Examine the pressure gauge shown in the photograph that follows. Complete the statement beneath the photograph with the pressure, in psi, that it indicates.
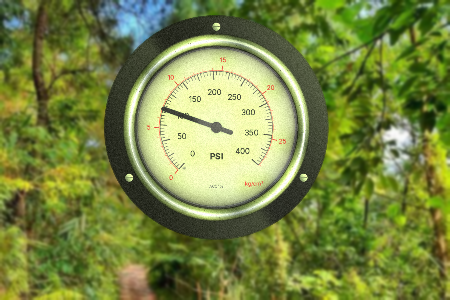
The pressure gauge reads 100 psi
